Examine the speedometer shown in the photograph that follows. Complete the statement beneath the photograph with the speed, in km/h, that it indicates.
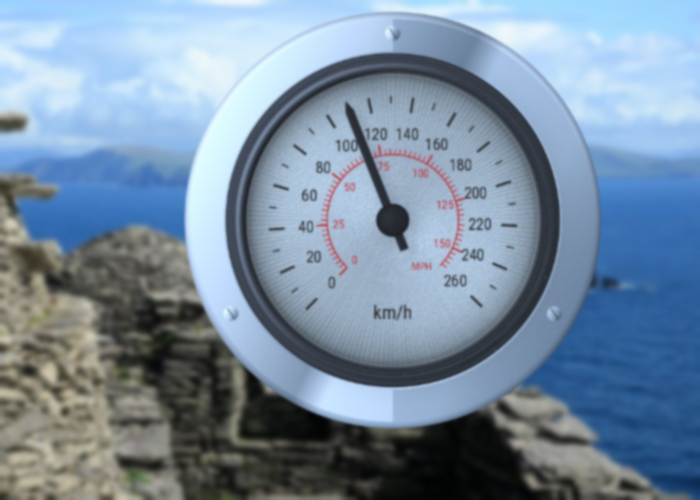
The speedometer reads 110 km/h
